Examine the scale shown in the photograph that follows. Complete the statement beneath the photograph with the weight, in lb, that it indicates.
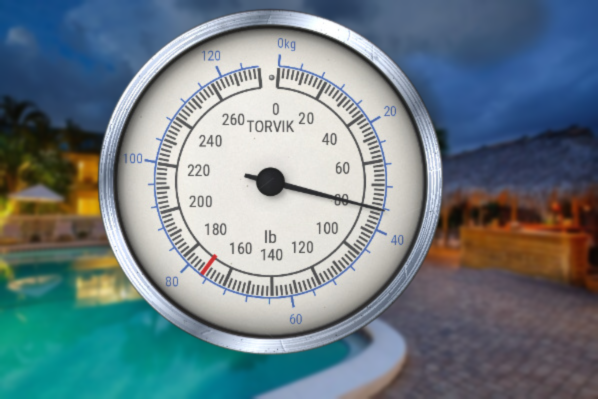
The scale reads 80 lb
